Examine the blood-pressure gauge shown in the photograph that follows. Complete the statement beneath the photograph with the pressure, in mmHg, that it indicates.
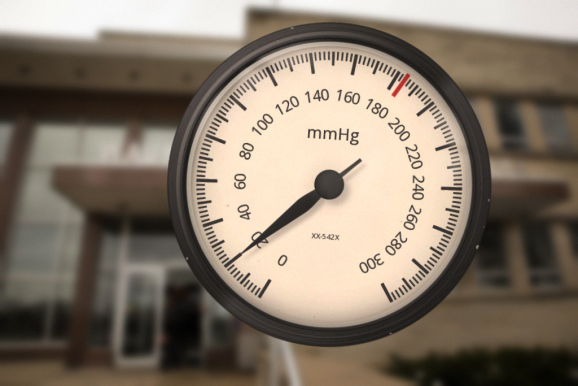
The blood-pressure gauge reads 20 mmHg
